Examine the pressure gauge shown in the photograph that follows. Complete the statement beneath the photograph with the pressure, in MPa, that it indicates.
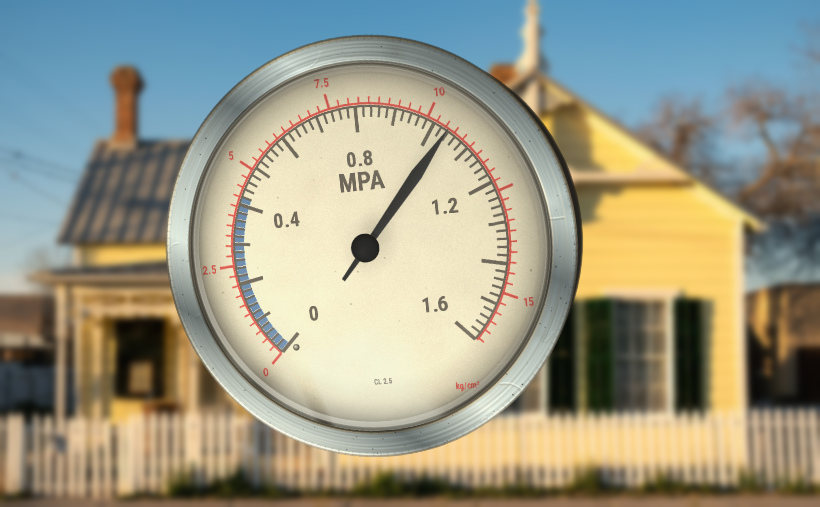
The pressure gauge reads 1.04 MPa
